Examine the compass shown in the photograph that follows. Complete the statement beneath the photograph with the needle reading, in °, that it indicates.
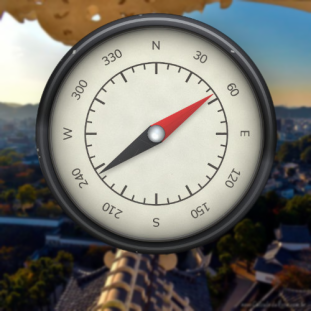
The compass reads 55 °
